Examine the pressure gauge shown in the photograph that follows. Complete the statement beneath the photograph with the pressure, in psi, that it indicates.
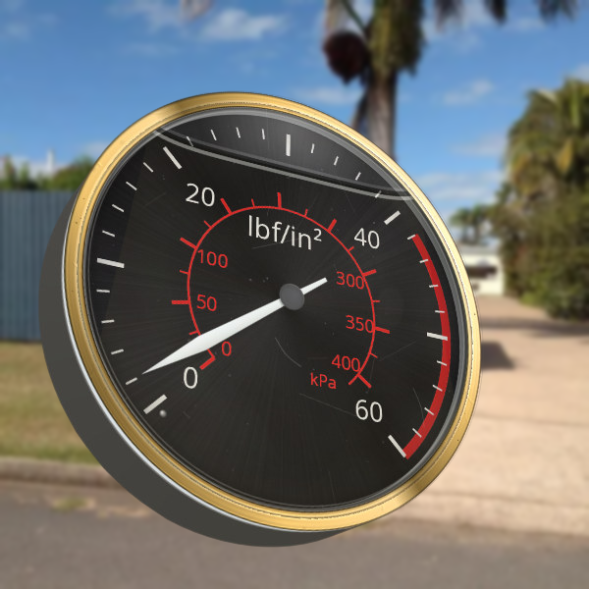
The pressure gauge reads 2 psi
